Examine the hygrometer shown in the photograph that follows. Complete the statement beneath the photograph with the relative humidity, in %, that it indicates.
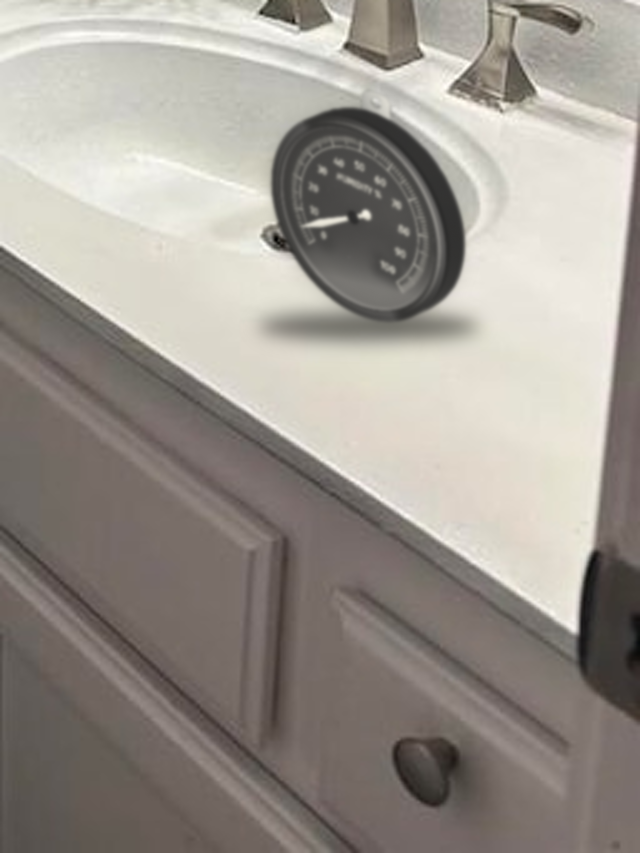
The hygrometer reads 5 %
